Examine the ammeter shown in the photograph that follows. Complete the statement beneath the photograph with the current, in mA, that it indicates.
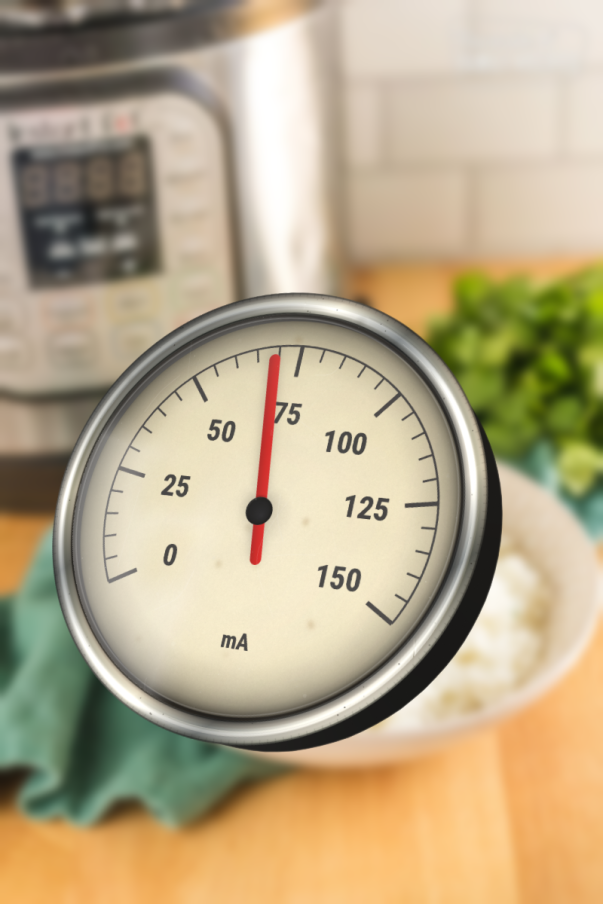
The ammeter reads 70 mA
